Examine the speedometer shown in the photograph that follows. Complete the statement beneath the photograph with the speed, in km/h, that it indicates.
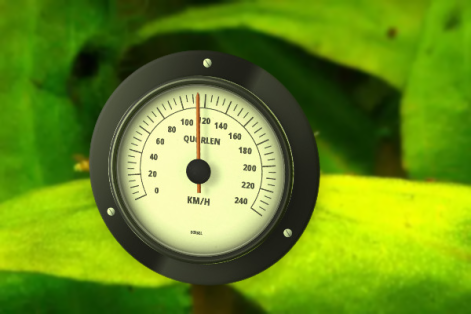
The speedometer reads 115 km/h
